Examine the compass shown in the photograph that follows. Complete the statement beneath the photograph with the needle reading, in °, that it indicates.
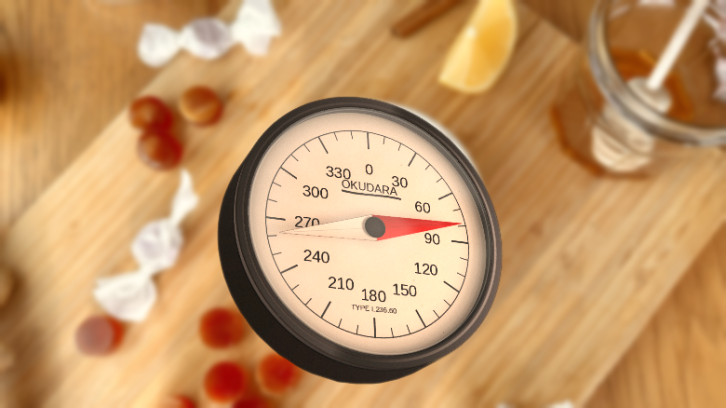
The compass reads 80 °
